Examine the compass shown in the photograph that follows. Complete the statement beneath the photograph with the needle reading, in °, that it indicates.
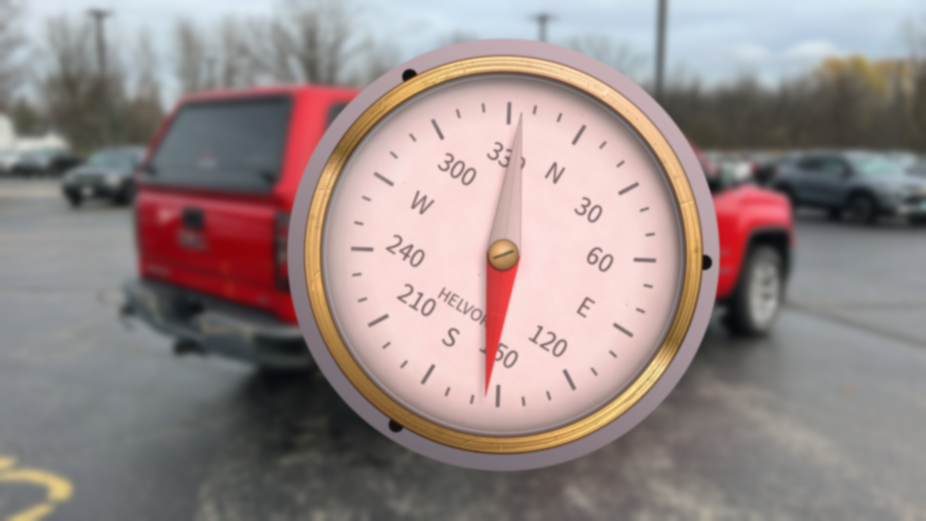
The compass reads 155 °
